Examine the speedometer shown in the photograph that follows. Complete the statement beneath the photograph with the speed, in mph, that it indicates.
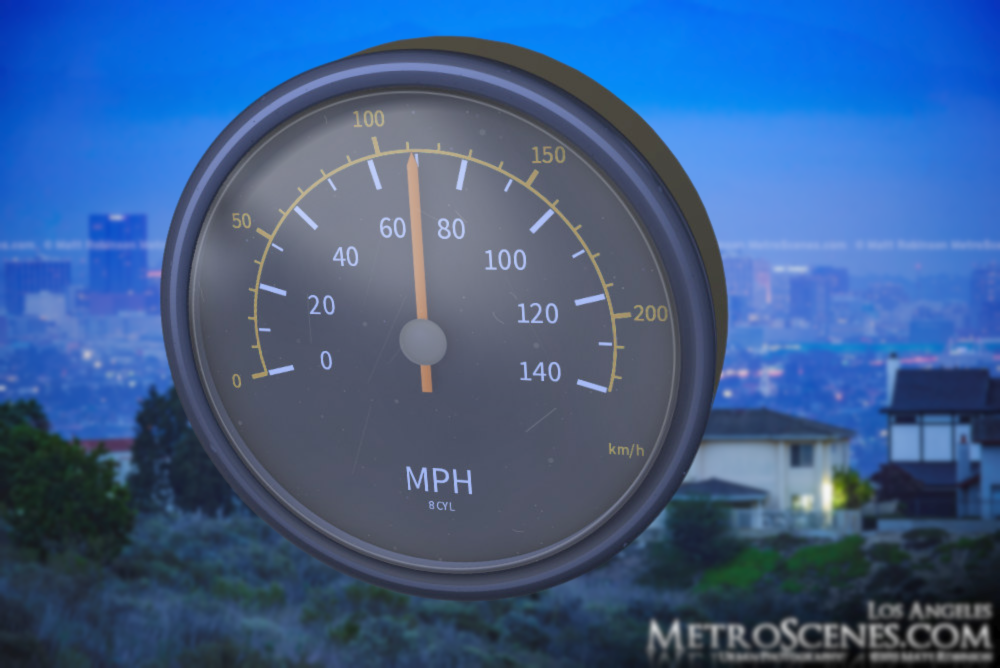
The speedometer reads 70 mph
